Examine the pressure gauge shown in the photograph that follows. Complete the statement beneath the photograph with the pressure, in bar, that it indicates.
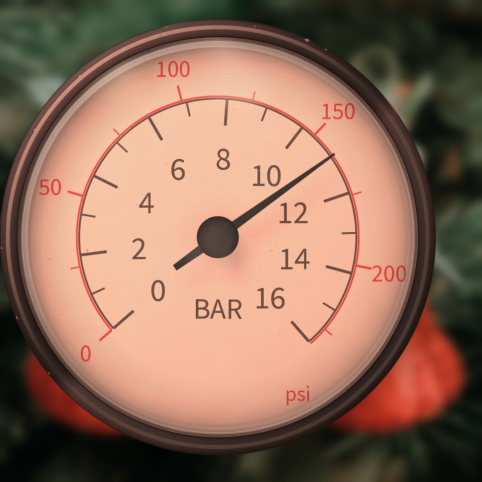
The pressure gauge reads 11 bar
